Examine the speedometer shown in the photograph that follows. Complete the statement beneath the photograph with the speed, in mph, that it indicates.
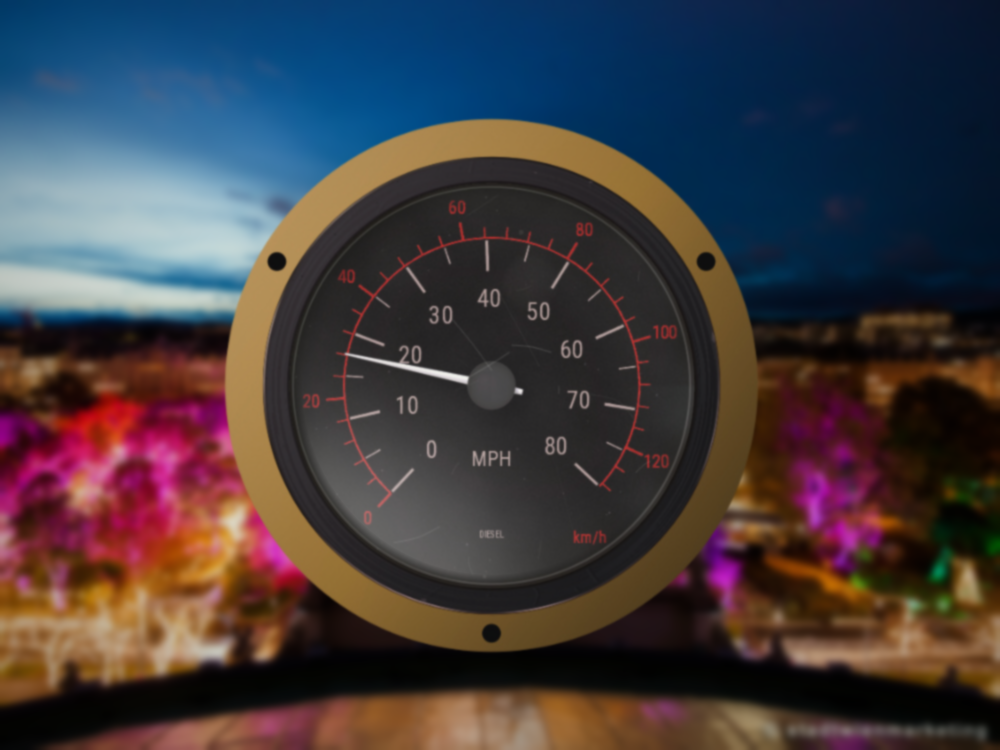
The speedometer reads 17.5 mph
